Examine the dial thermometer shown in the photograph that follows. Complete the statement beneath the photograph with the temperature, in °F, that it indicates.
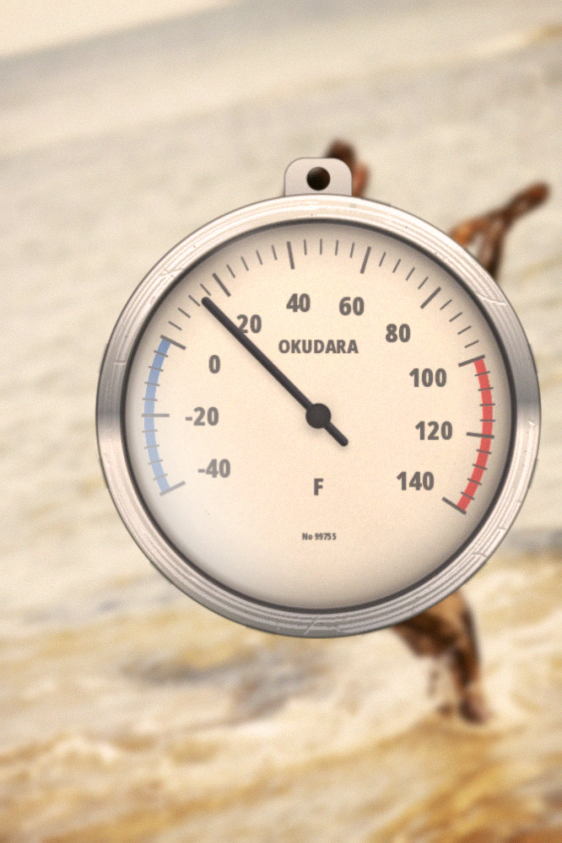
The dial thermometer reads 14 °F
